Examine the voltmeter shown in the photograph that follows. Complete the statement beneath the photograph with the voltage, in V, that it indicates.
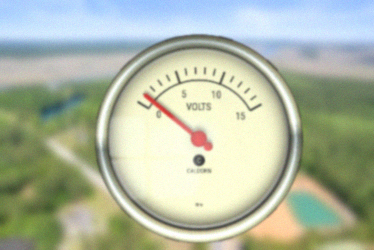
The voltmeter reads 1 V
